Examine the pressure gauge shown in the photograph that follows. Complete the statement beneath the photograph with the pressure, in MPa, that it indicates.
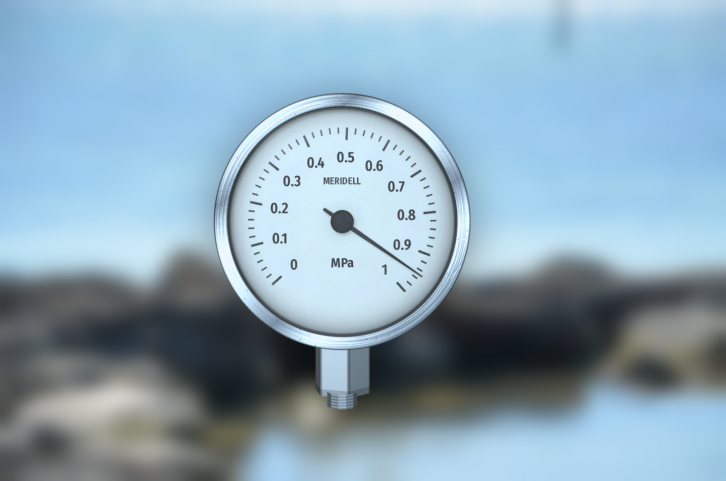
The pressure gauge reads 0.95 MPa
